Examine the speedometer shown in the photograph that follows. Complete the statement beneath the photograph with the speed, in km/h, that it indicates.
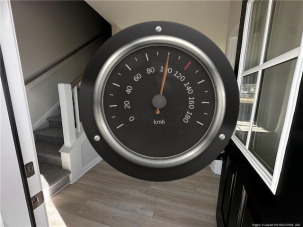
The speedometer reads 100 km/h
